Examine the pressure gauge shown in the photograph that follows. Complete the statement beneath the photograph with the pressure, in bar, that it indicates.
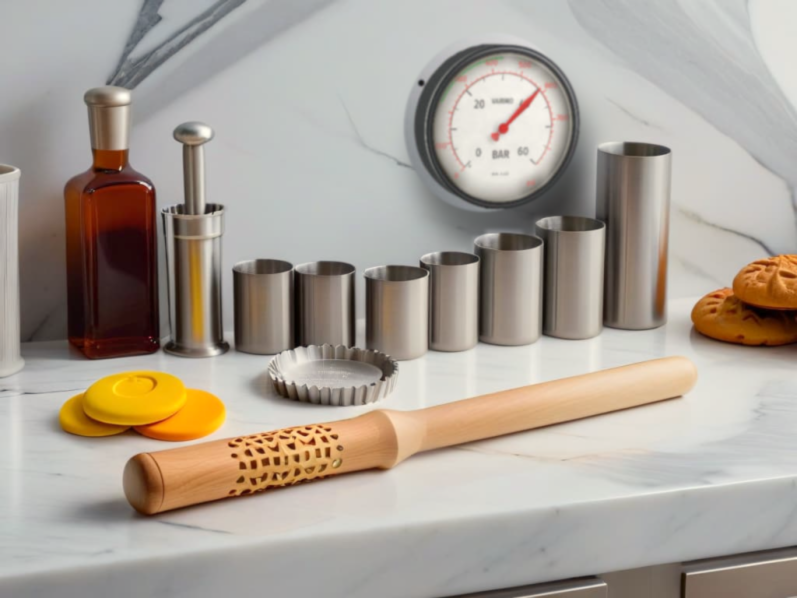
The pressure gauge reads 40 bar
